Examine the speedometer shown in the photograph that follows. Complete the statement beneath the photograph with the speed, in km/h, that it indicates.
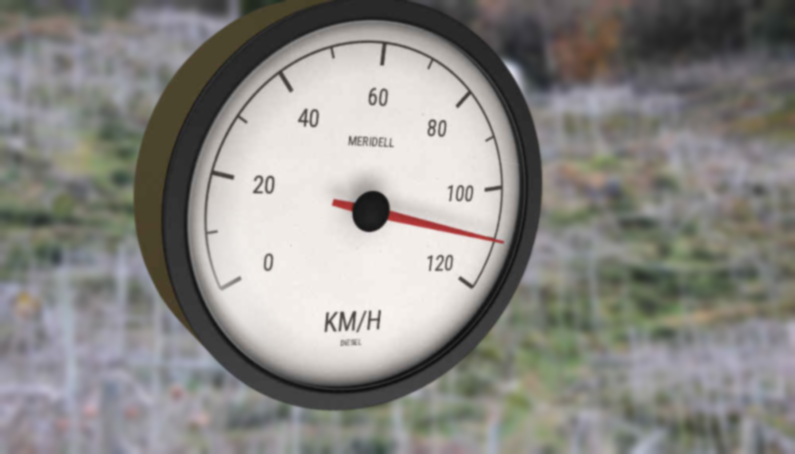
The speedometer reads 110 km/h
